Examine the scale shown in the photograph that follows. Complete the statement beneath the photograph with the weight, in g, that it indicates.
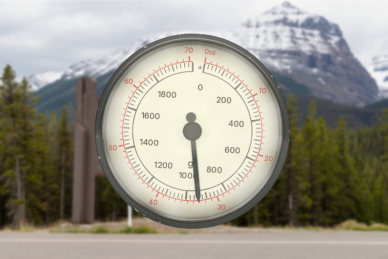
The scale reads 940 g
